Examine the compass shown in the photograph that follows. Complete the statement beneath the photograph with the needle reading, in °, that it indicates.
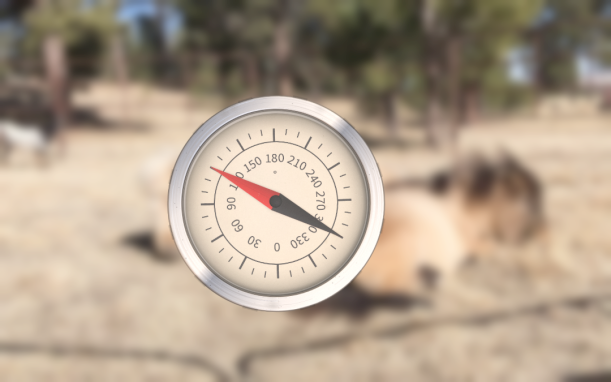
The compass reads 120 °
